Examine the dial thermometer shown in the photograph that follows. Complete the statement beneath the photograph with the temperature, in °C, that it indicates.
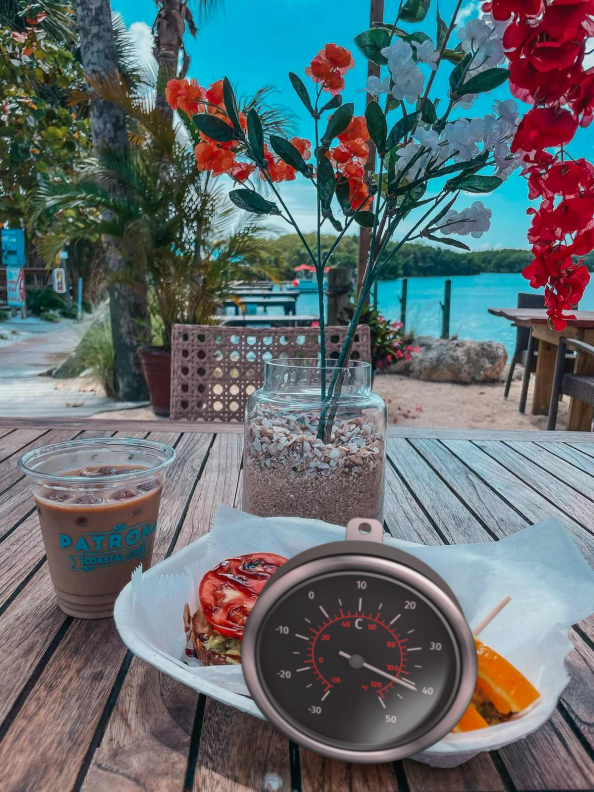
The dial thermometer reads 40 °C
